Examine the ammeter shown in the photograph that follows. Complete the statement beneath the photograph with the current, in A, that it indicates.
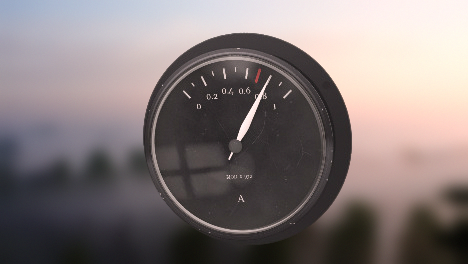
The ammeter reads 0.8 A
